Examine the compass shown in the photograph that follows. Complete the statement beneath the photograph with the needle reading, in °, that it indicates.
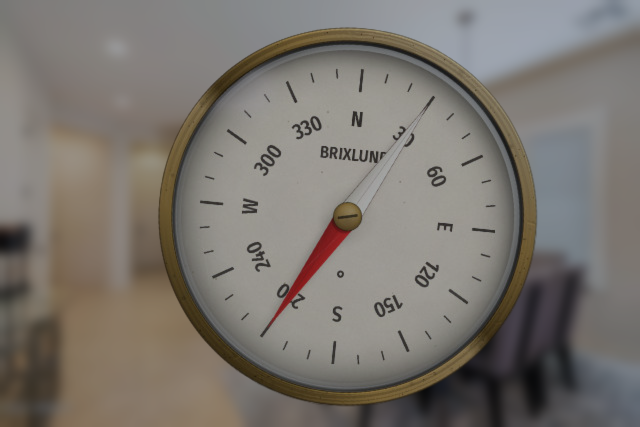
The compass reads 210 °
